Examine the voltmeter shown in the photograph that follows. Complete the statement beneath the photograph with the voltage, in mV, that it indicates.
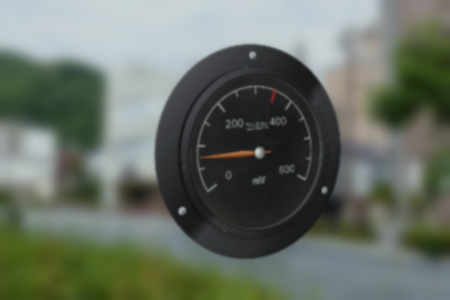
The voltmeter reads 75 mV
